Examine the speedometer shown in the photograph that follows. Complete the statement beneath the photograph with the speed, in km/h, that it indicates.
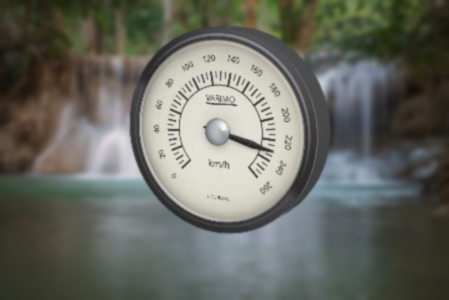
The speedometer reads 230 km/h
